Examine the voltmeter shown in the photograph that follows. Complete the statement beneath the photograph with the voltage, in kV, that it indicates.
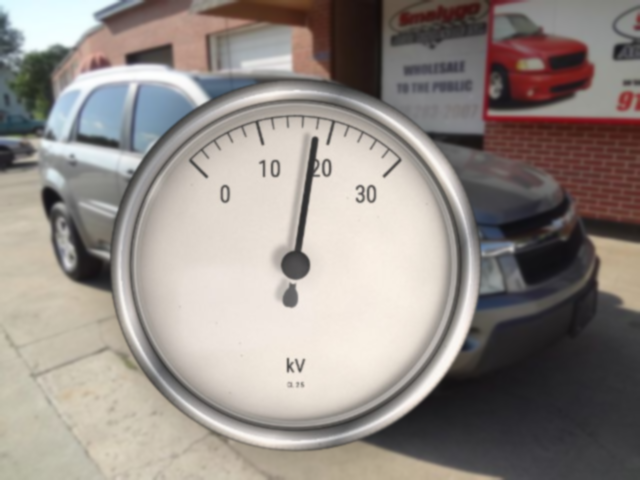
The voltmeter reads 18 kV
